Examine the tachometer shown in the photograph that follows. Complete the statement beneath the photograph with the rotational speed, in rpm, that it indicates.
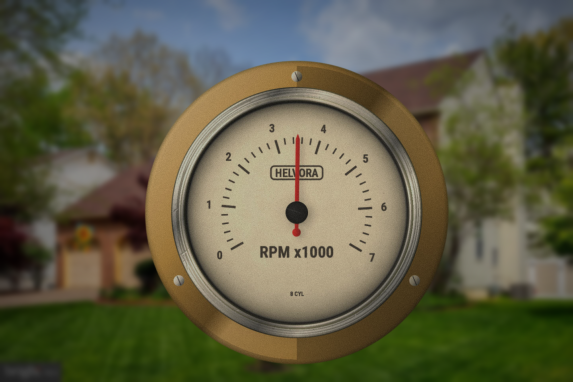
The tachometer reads 3500 rpm
